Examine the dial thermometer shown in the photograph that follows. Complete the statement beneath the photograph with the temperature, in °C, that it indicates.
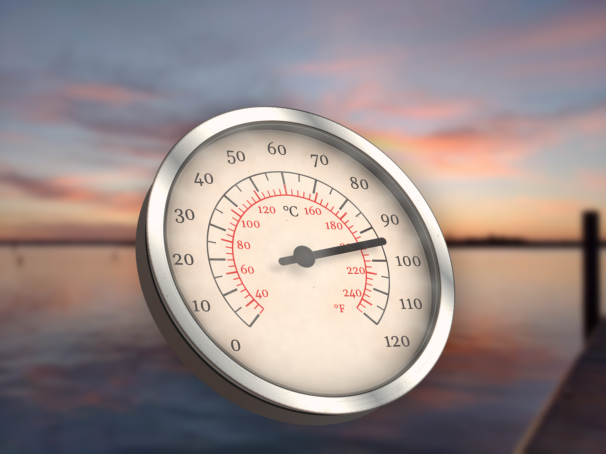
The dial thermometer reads 95 °C
